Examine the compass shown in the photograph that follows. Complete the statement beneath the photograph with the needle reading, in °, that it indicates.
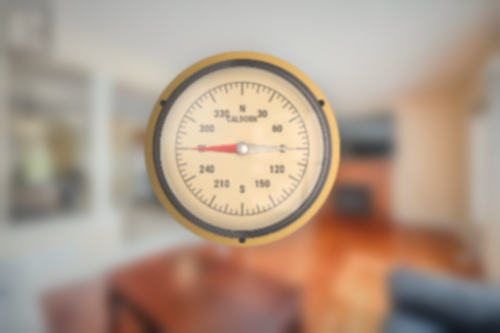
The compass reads 270 °
